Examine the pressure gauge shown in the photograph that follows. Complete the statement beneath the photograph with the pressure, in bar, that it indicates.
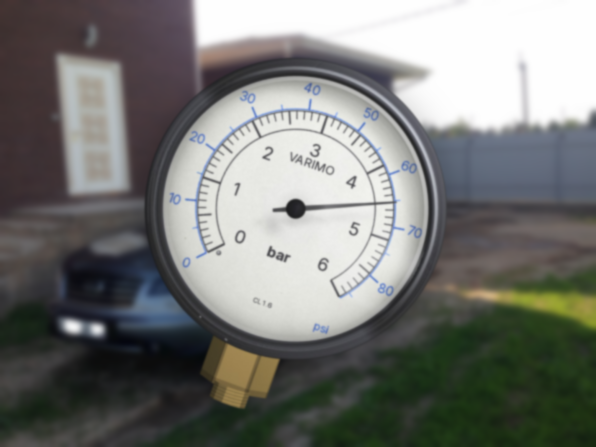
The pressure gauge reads 4.5 bar
